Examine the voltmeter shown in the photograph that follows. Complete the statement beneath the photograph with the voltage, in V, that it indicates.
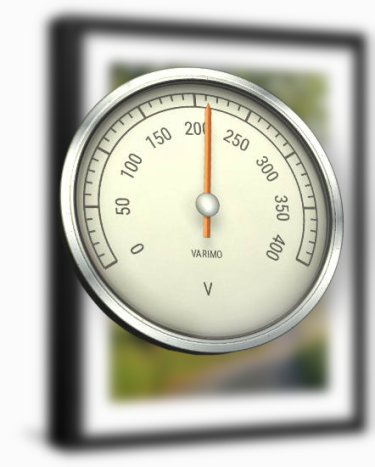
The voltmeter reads 210 V
